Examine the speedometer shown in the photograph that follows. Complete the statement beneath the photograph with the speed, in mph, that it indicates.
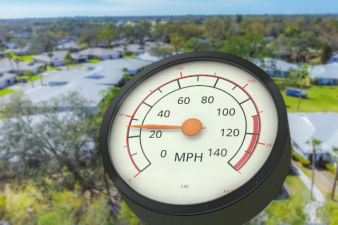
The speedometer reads 25 mph
